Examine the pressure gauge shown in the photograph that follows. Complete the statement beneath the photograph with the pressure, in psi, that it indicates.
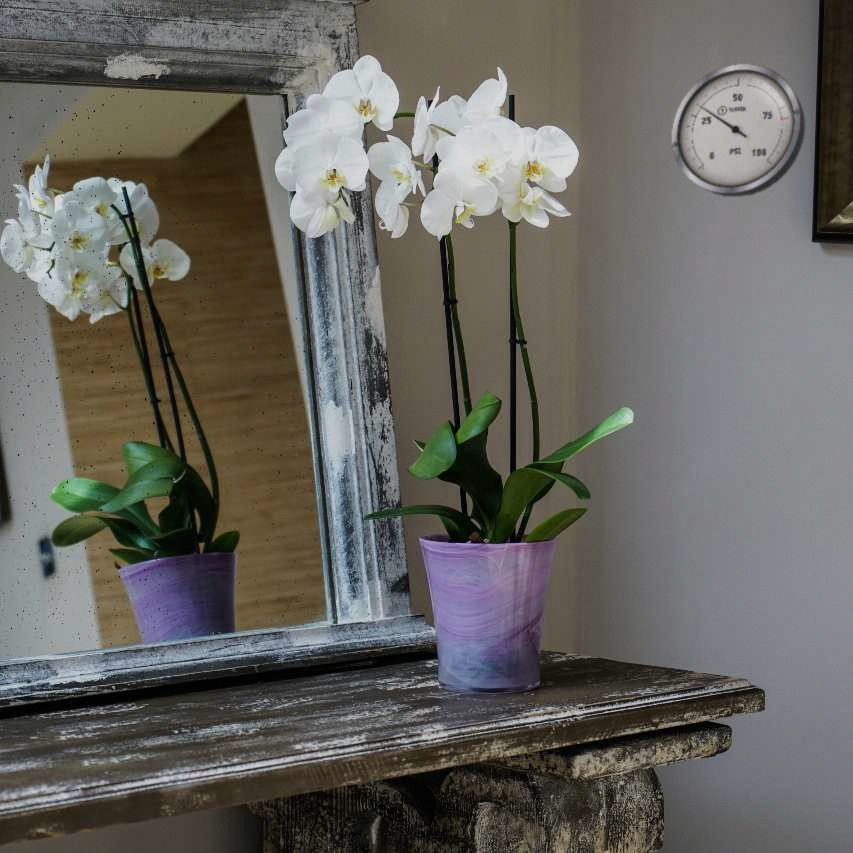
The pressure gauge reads 30 psi
